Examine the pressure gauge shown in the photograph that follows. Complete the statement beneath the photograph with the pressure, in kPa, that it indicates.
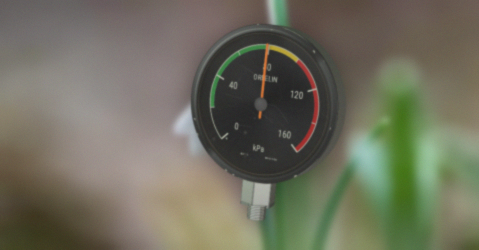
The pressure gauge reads 80 kPa
